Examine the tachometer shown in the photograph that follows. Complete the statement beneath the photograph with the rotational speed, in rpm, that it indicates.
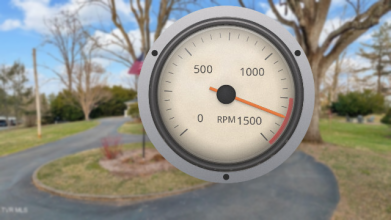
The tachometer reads 1350 rpm
